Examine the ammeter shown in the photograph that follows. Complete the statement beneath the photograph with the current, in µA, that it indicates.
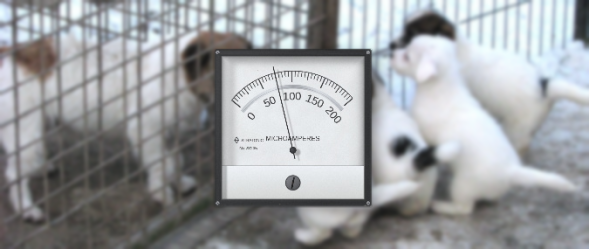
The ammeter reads 75 µA
